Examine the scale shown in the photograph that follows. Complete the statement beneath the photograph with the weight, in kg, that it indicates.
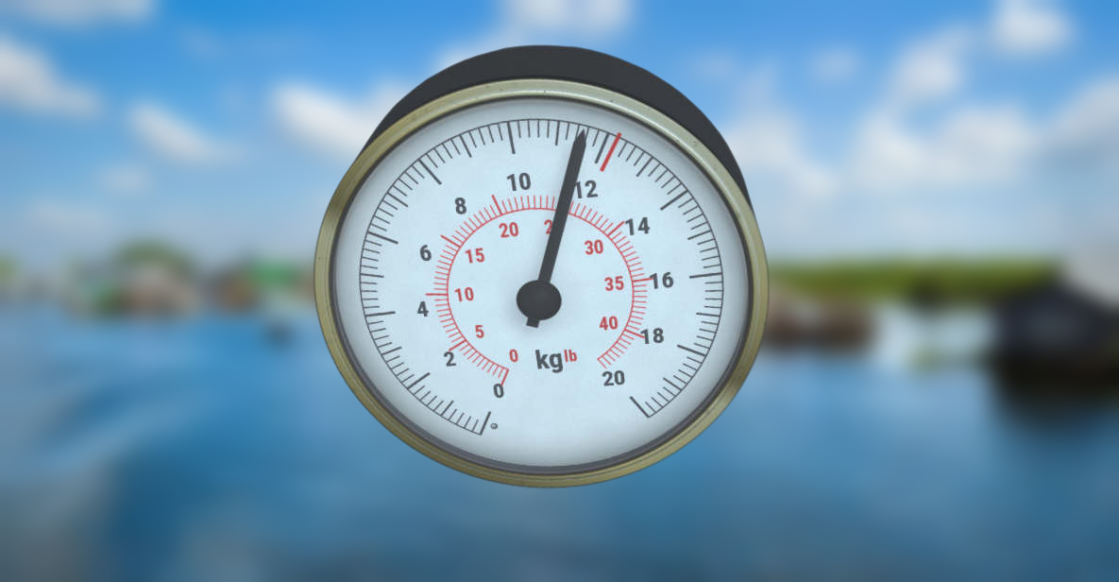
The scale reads 11.5 kg
